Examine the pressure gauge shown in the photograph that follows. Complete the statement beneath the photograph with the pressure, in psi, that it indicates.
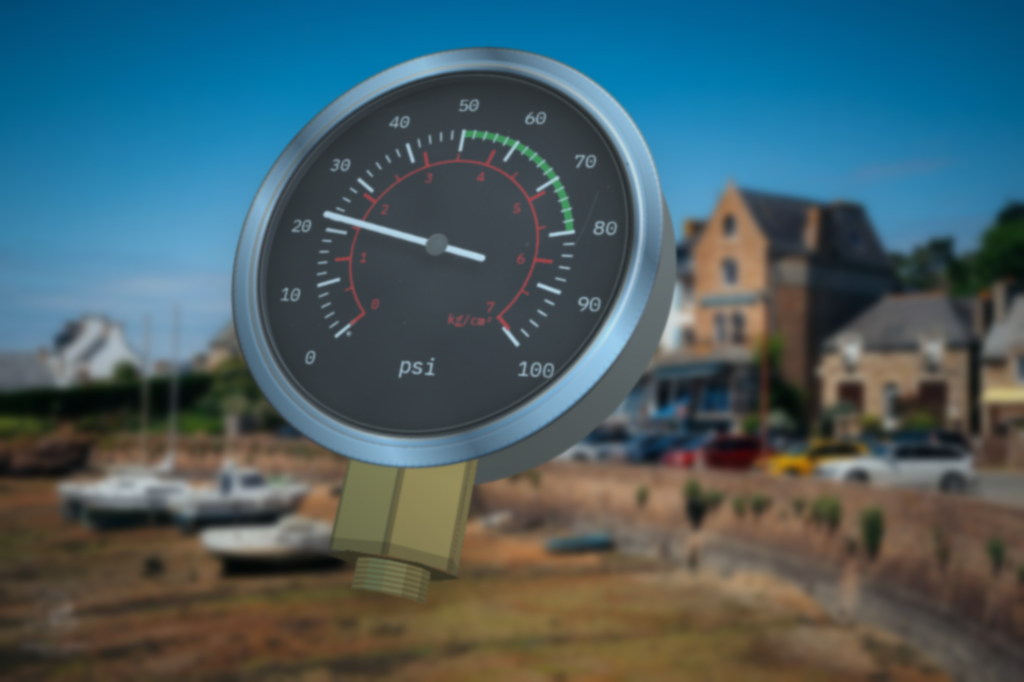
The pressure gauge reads 22 psi
